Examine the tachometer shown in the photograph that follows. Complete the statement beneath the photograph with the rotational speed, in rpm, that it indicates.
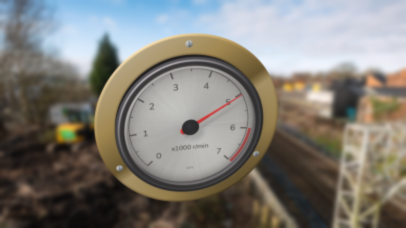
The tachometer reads 5000 rpm
